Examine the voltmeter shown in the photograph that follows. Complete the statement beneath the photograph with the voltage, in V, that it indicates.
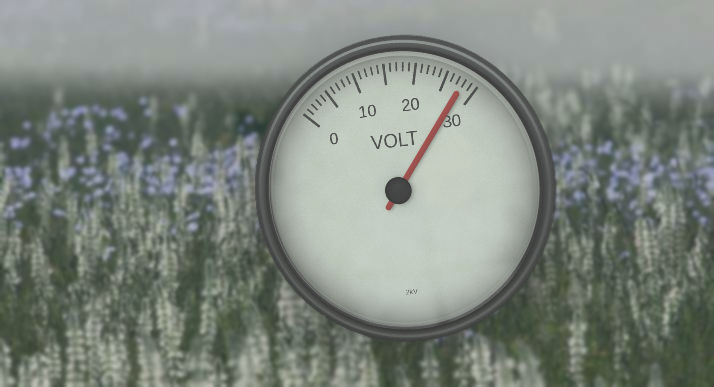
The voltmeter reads 28 V
